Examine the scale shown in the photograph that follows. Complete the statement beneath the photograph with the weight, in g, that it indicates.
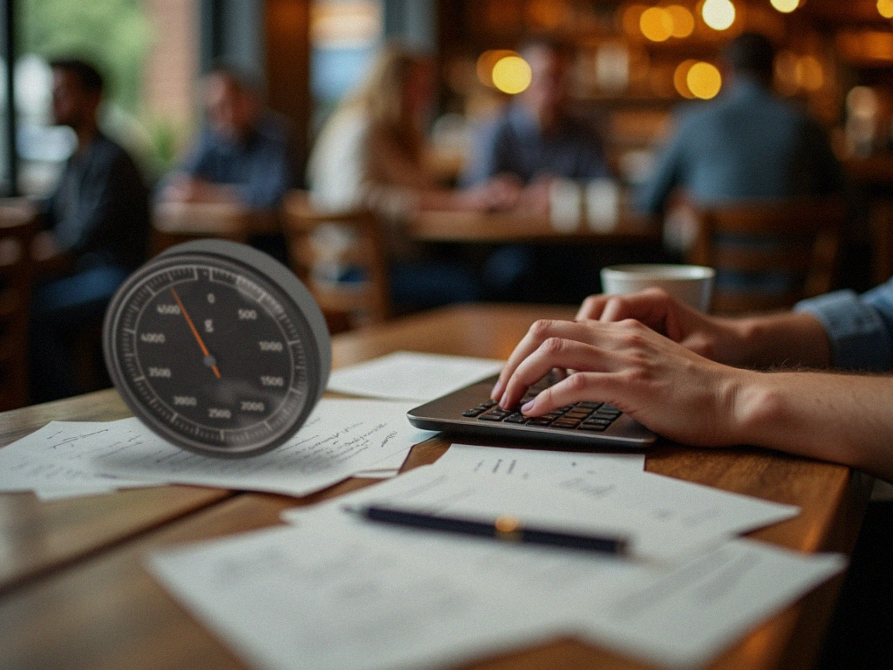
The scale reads 4750 g
